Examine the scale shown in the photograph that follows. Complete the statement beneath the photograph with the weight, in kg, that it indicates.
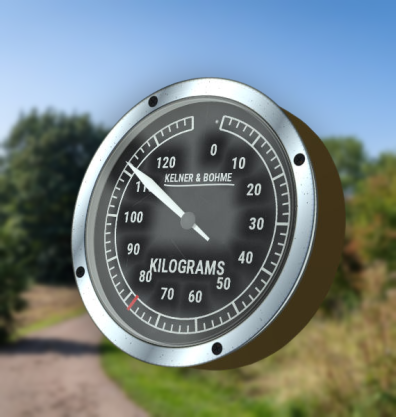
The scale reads 112 kg
